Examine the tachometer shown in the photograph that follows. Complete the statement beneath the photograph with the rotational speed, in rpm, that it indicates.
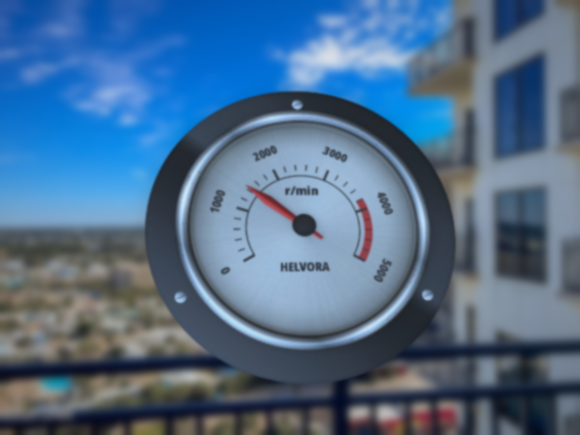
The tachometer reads 1400 rpm
